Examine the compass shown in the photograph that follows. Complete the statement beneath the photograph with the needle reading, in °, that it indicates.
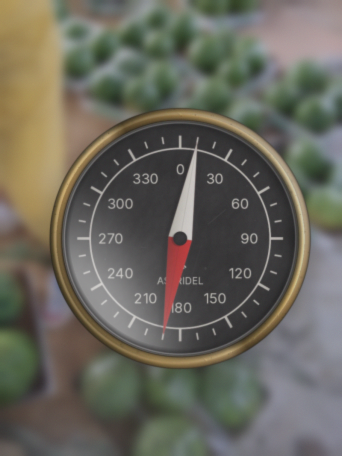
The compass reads 190 °
